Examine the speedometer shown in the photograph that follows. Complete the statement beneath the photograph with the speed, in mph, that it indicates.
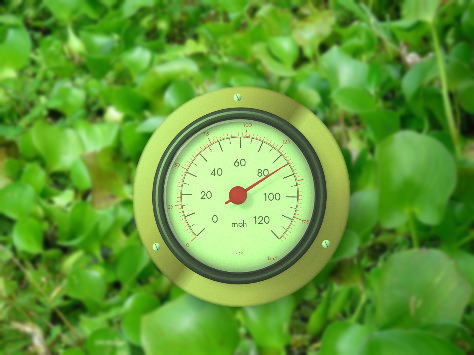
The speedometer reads 85 mph
